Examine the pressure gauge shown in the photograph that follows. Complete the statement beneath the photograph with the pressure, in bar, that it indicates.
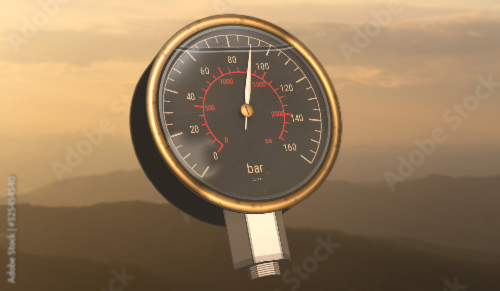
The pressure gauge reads 90 bar
